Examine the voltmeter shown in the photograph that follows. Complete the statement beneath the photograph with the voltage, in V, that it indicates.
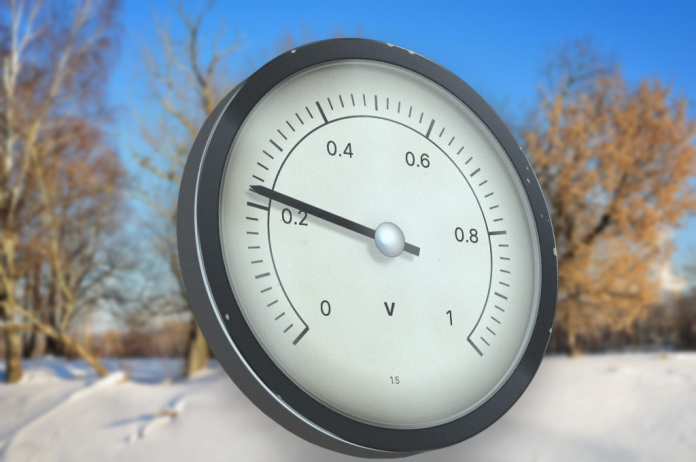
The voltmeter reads 0.22 V
